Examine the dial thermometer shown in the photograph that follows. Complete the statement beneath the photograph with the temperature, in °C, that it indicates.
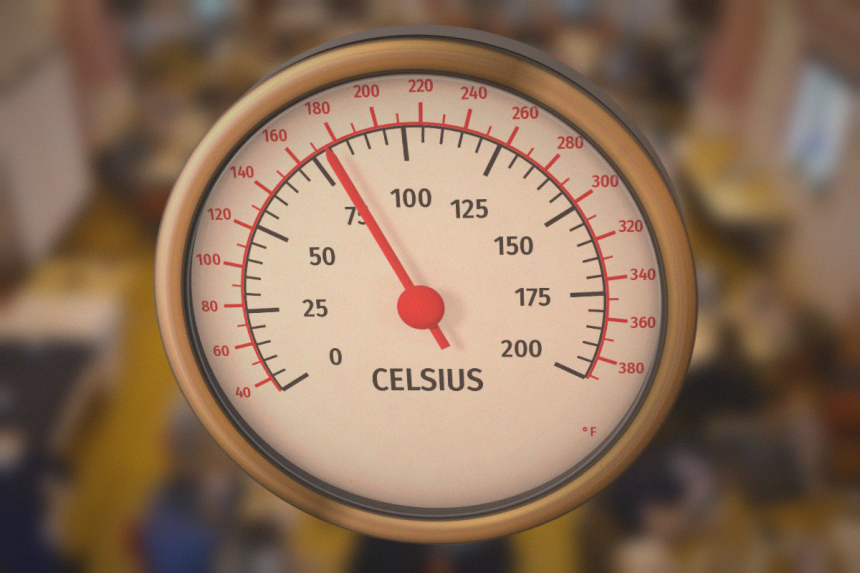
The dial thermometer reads 80 °C
